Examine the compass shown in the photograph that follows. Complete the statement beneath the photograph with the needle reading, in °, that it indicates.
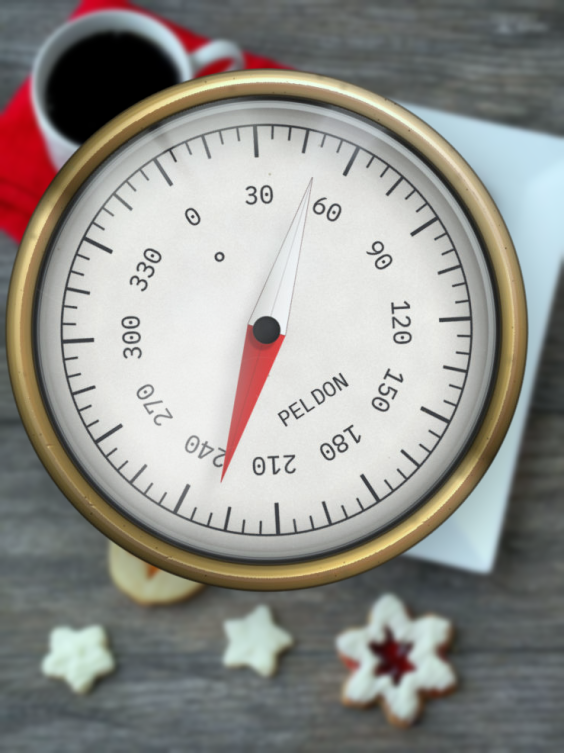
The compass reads 230 °
